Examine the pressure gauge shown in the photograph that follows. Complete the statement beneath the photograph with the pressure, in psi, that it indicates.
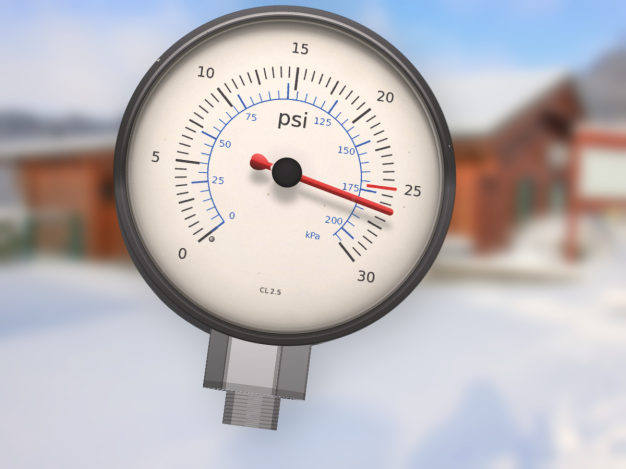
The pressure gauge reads 26.5 psi
